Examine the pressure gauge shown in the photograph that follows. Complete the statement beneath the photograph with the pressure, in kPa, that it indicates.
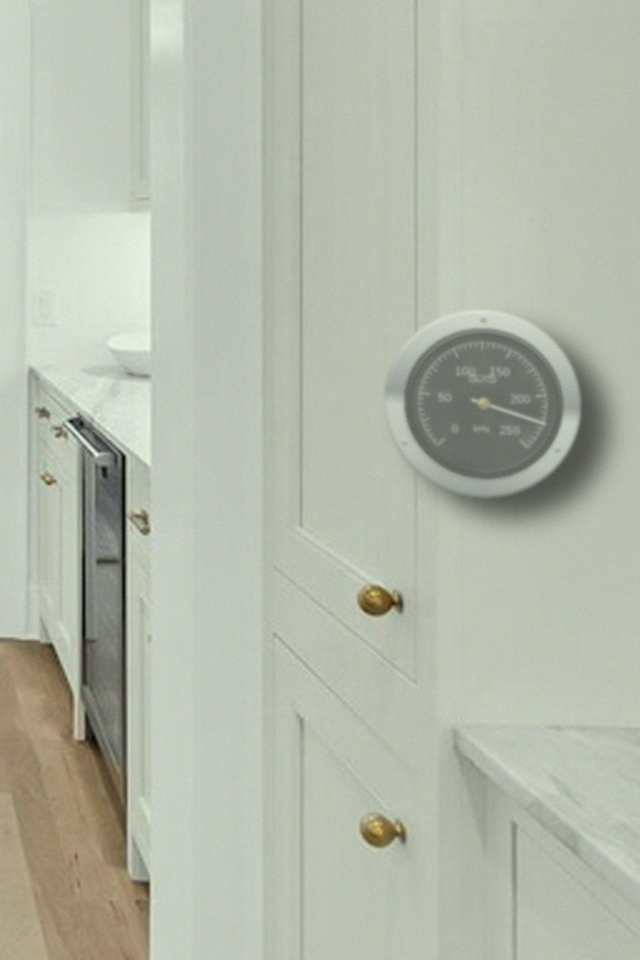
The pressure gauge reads 225 kPa
